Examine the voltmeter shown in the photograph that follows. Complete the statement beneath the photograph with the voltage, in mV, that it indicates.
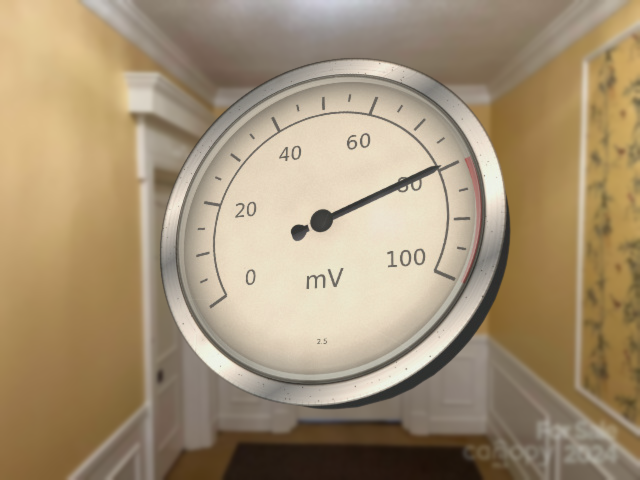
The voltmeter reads 80 mV
